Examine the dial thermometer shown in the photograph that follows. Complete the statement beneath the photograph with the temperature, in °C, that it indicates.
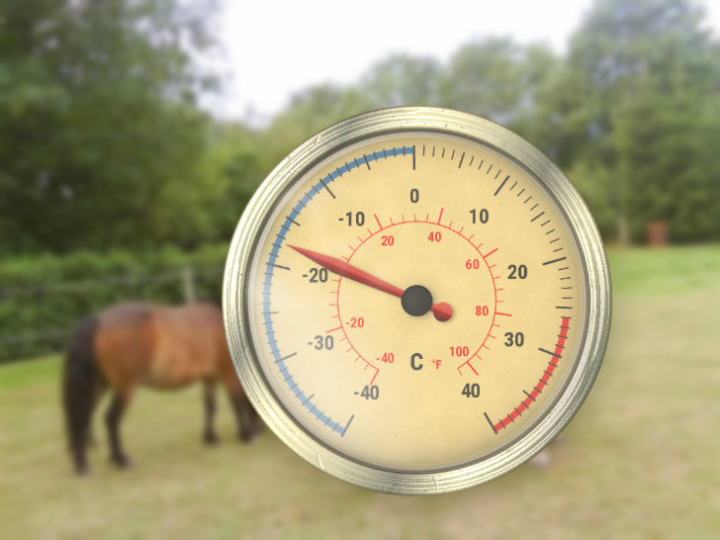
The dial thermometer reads -17.5 °C
